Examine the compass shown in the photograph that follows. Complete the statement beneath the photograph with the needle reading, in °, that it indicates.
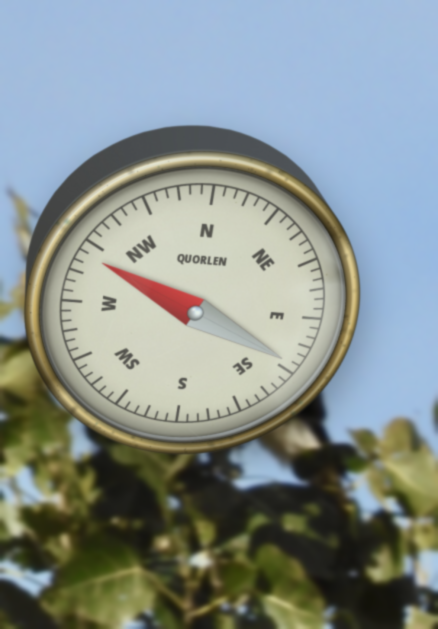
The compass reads 295 °
